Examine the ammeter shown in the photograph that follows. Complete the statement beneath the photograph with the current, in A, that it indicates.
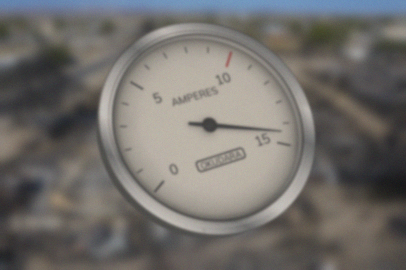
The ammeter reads 14.5 A
